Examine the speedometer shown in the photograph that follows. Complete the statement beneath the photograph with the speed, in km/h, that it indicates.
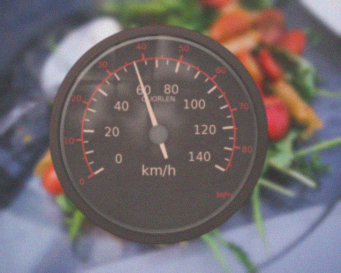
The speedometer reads 60 km/h
